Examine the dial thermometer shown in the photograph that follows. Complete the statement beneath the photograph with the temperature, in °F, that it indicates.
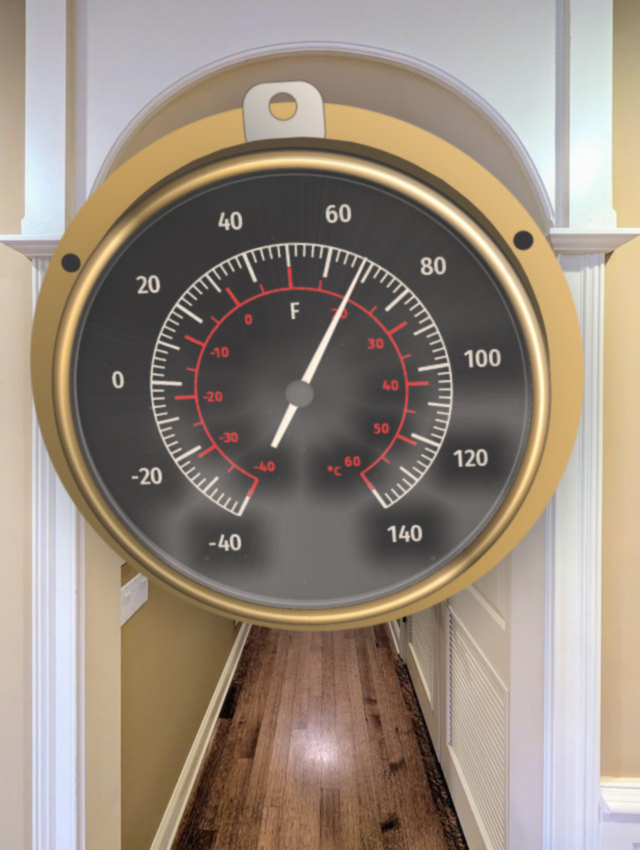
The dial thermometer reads 68 °F
